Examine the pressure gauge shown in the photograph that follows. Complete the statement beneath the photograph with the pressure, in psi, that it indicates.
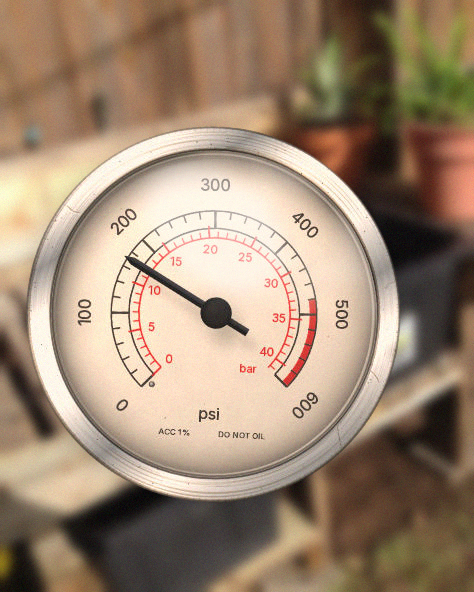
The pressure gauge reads 170 psi
